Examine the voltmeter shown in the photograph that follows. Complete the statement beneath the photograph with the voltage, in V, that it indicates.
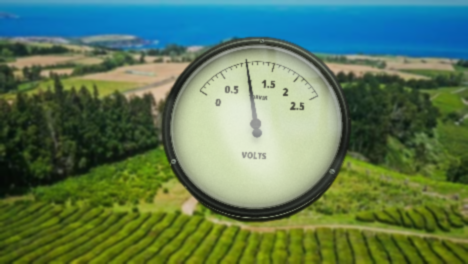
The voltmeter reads 1 V
